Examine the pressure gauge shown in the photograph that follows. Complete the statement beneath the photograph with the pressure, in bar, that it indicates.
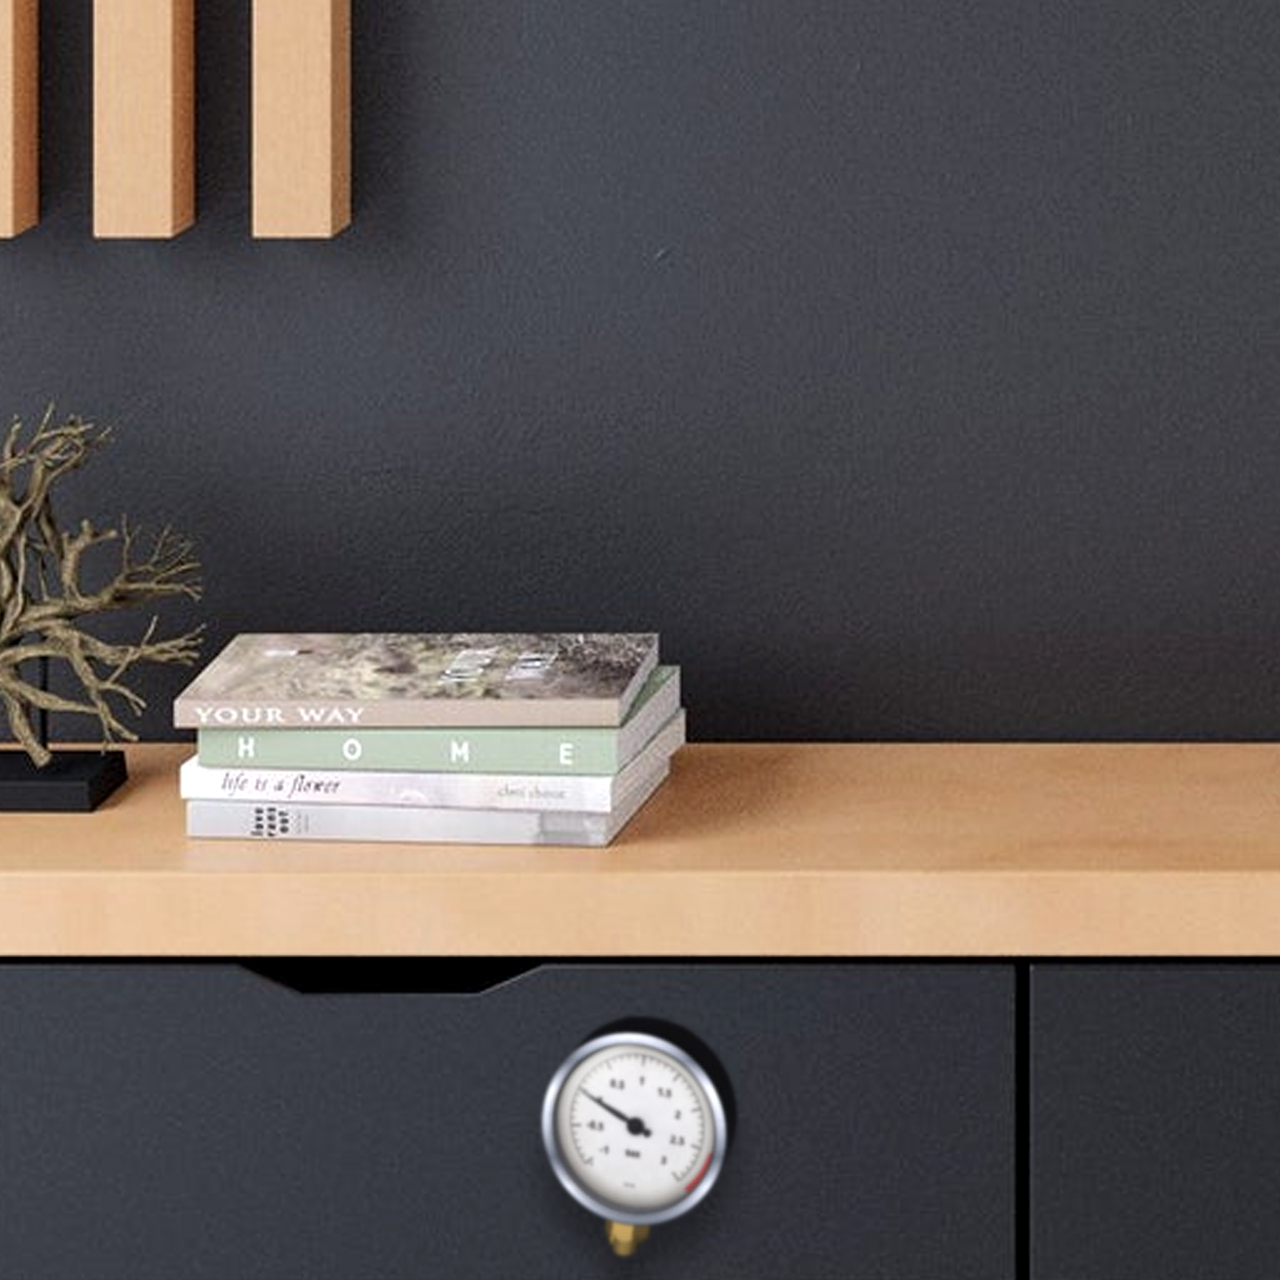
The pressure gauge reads 0 bar
